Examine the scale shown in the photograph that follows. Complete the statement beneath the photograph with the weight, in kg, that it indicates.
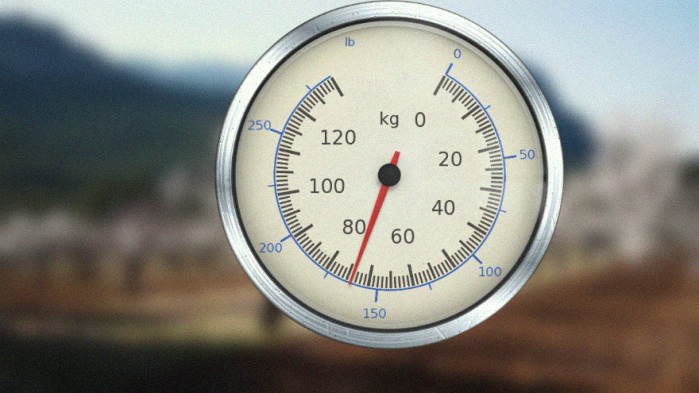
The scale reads 74 kg
